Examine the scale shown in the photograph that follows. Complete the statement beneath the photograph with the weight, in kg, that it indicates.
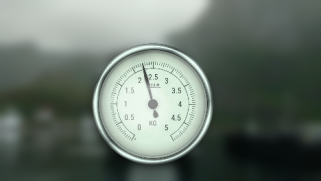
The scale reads 2.25 kg
